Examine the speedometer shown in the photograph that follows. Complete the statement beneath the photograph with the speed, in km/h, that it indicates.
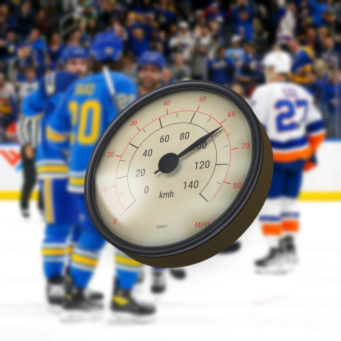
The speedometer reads 100 km/h
